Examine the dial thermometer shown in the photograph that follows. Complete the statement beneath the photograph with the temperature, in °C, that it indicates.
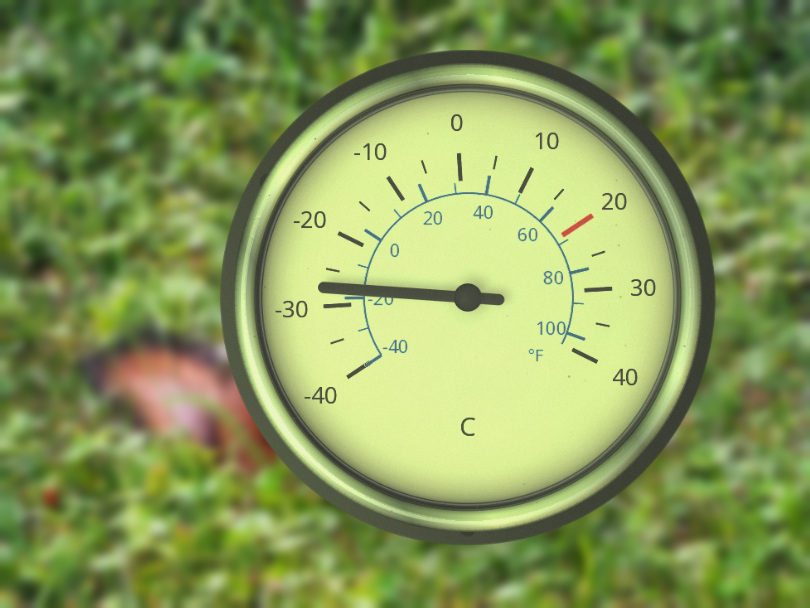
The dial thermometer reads -27.5 °C
